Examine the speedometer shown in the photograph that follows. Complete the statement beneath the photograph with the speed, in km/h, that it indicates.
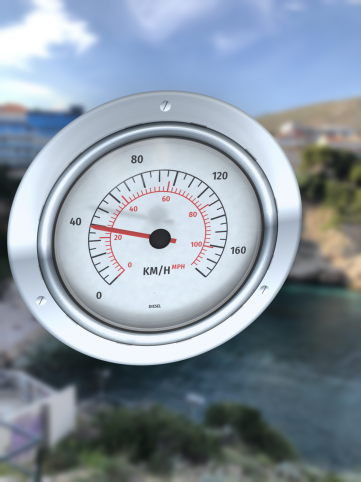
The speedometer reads 40 km/h
